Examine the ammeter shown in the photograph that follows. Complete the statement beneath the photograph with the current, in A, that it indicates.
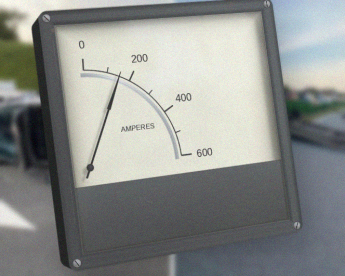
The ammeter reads 150 A
